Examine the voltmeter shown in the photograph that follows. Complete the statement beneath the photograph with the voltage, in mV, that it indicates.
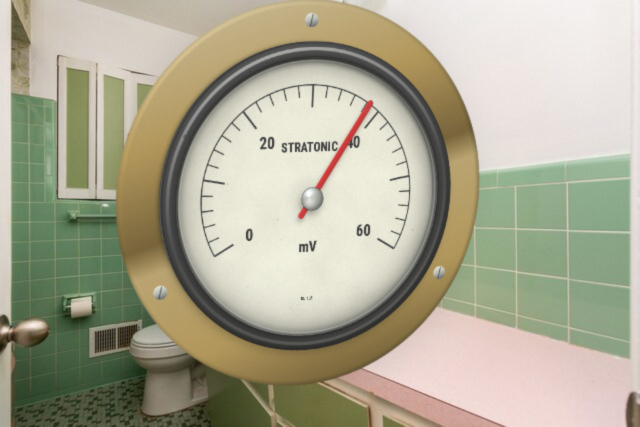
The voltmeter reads 38 mV
